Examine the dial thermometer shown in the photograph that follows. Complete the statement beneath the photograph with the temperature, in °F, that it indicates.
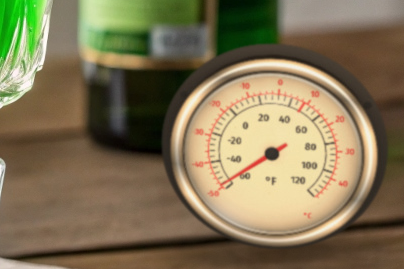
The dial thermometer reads -56 °F
